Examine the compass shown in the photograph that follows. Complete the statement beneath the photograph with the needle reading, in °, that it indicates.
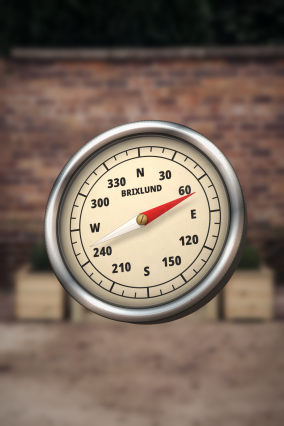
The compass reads 70 °
